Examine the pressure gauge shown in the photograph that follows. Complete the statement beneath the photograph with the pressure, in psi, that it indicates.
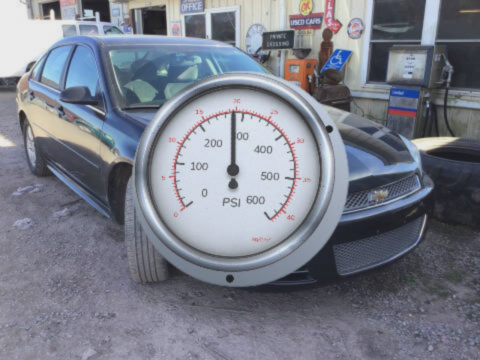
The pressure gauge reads 280 psi
